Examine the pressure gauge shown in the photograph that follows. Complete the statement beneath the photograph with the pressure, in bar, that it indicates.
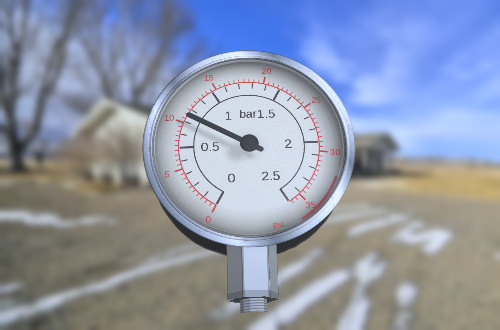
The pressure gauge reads 0.75 bar
